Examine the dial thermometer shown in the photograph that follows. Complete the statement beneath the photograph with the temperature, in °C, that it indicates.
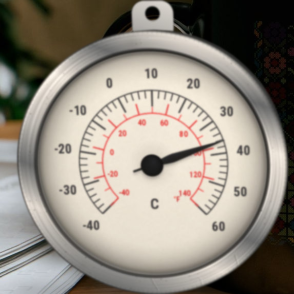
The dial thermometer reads 36 °C
